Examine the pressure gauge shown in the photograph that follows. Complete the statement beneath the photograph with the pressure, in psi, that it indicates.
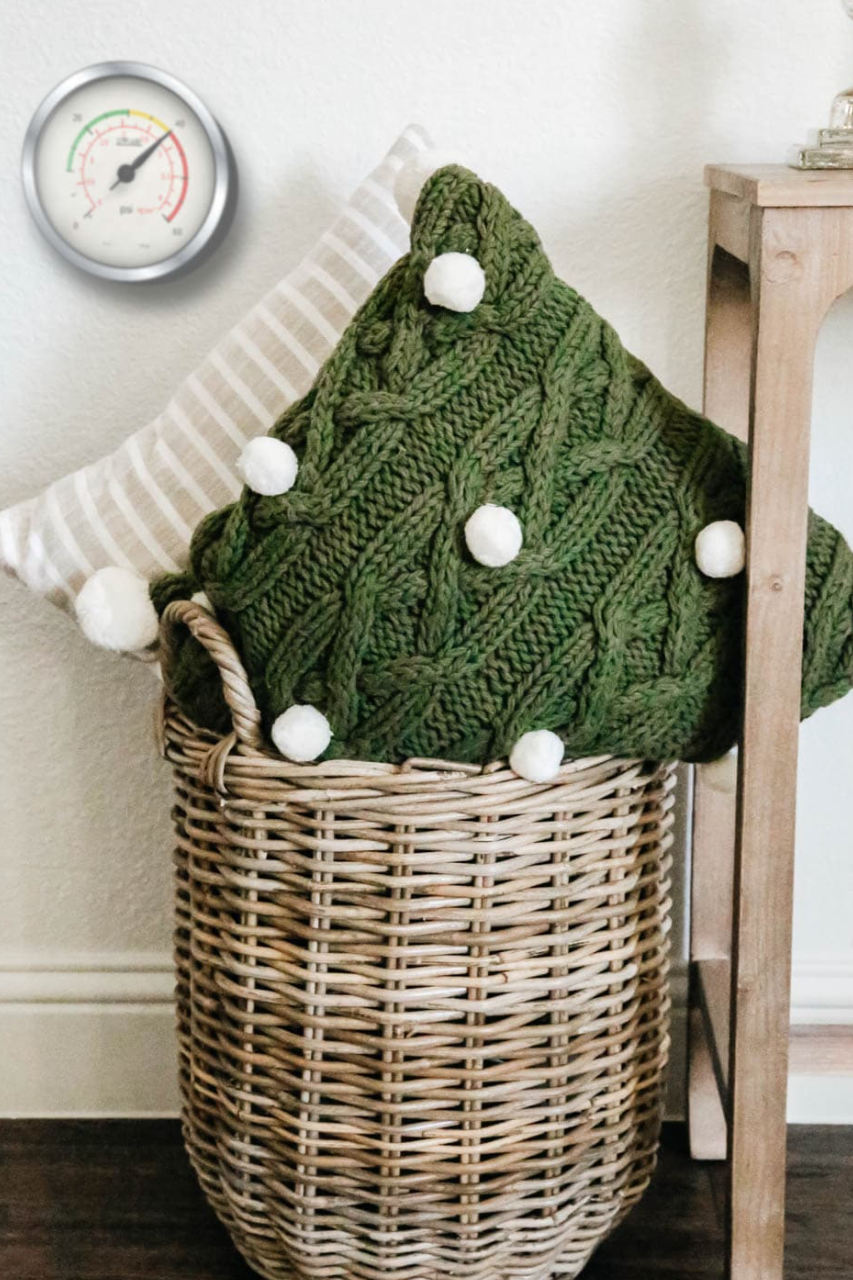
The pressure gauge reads 40 psi
